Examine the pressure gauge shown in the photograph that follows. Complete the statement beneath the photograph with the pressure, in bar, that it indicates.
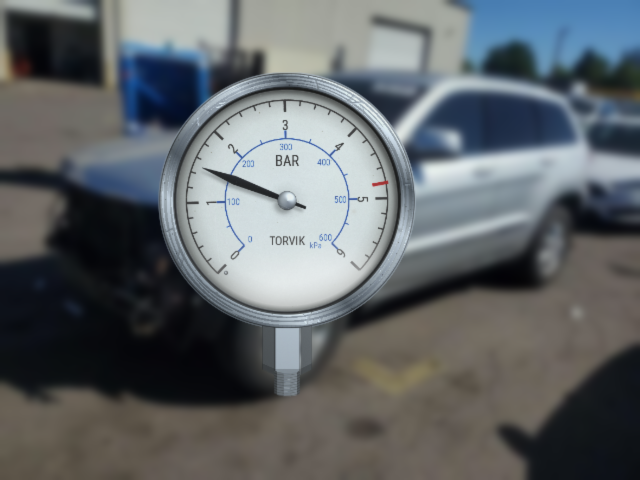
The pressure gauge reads 1.5 bar
